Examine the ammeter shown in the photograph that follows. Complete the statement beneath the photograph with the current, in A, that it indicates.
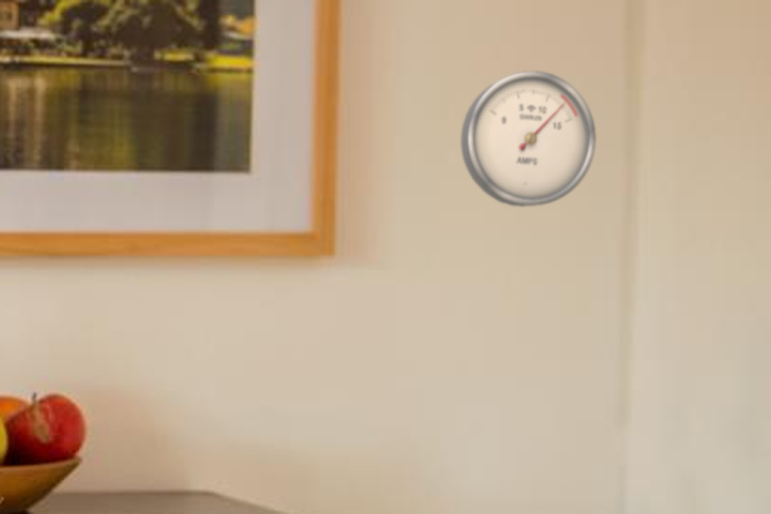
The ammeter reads 12.5 A
